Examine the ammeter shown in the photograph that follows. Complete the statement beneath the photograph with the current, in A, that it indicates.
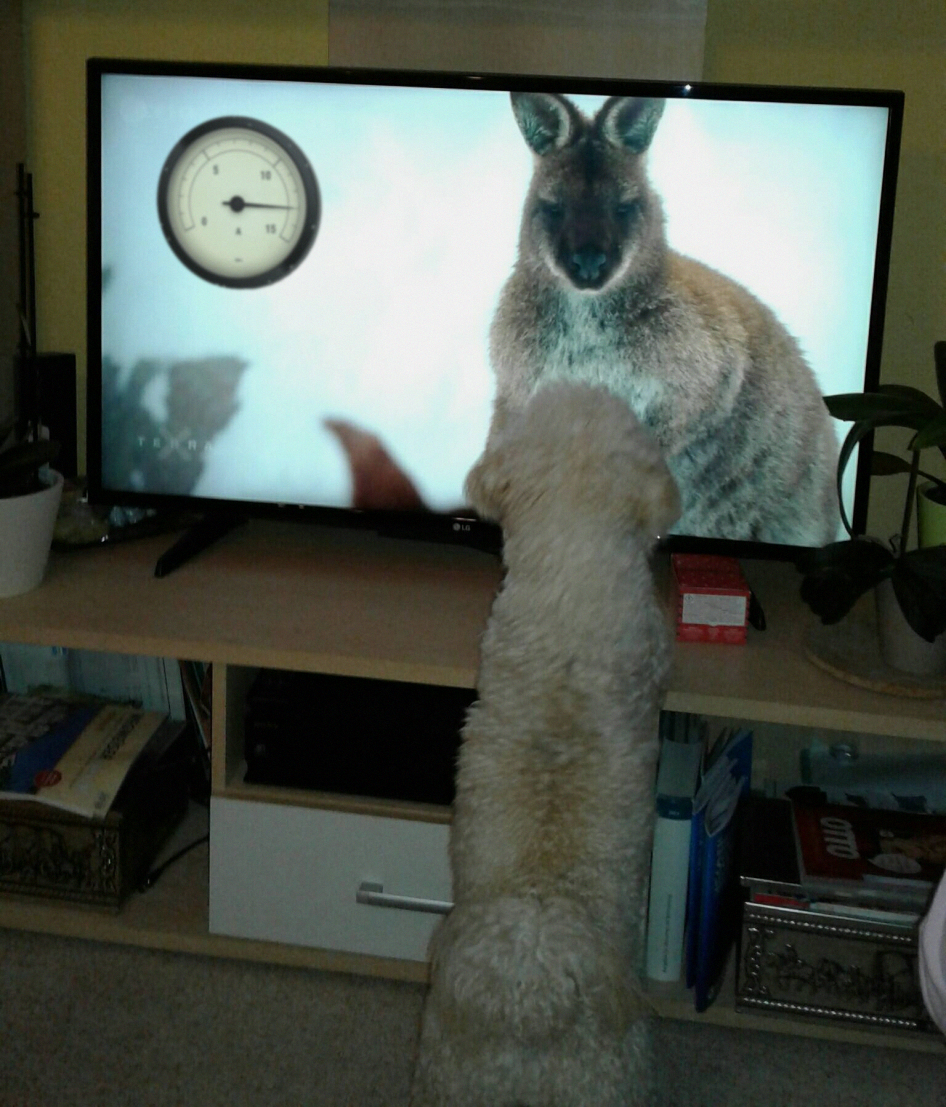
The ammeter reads 13 A
